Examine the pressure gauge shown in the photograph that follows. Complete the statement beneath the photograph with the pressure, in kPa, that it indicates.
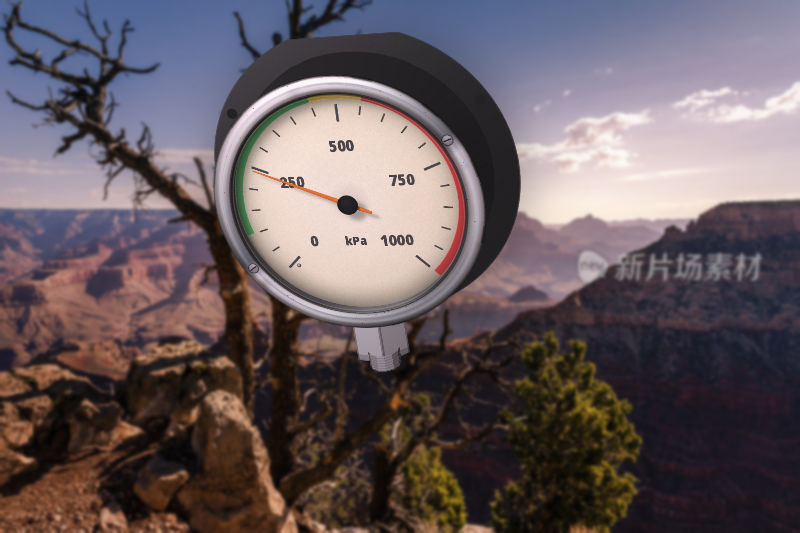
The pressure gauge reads 250 kPa
